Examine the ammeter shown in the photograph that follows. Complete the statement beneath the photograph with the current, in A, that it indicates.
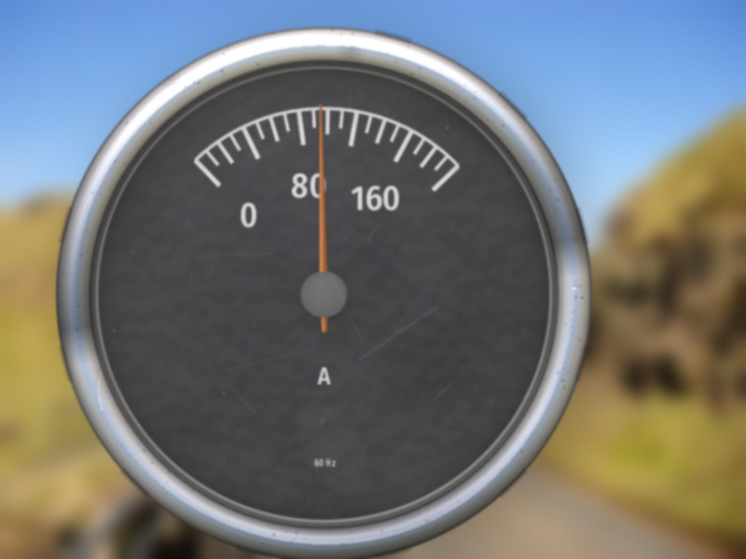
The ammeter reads 95 A
